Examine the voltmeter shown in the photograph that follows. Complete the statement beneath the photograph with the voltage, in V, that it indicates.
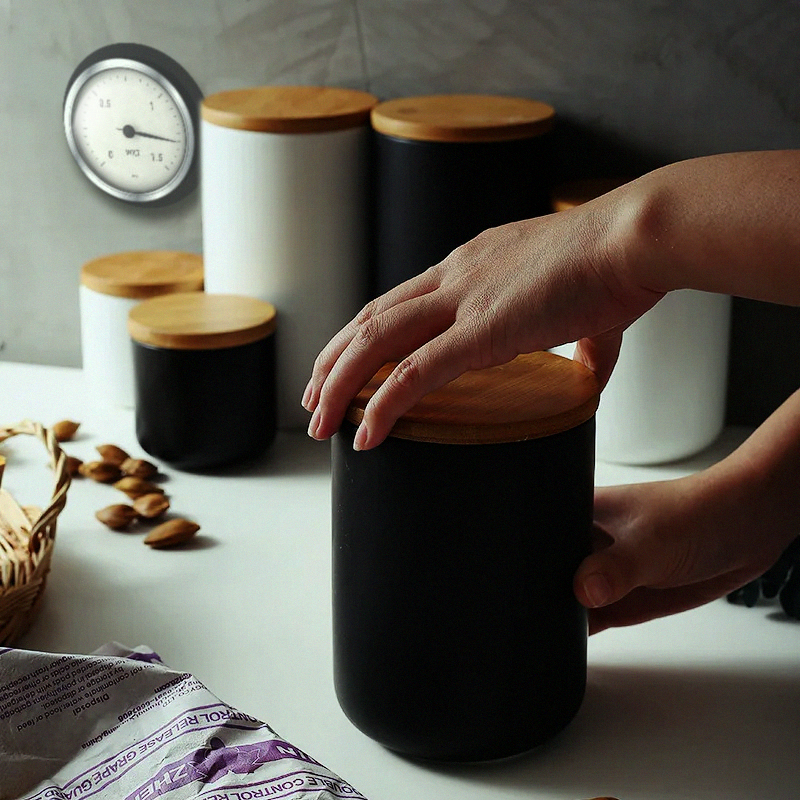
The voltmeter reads 1.3 V
